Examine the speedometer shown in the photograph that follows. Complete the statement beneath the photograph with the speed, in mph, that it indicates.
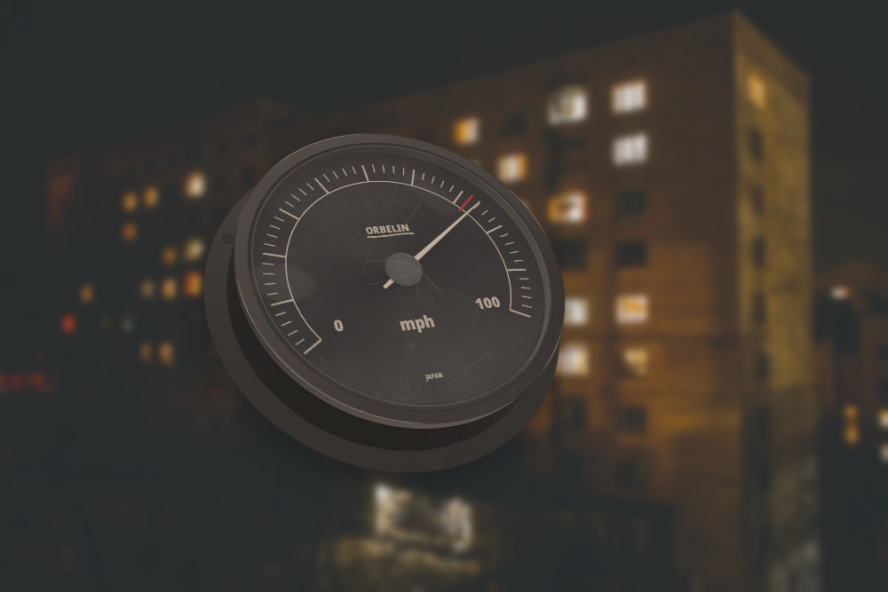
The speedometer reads 74 mph
